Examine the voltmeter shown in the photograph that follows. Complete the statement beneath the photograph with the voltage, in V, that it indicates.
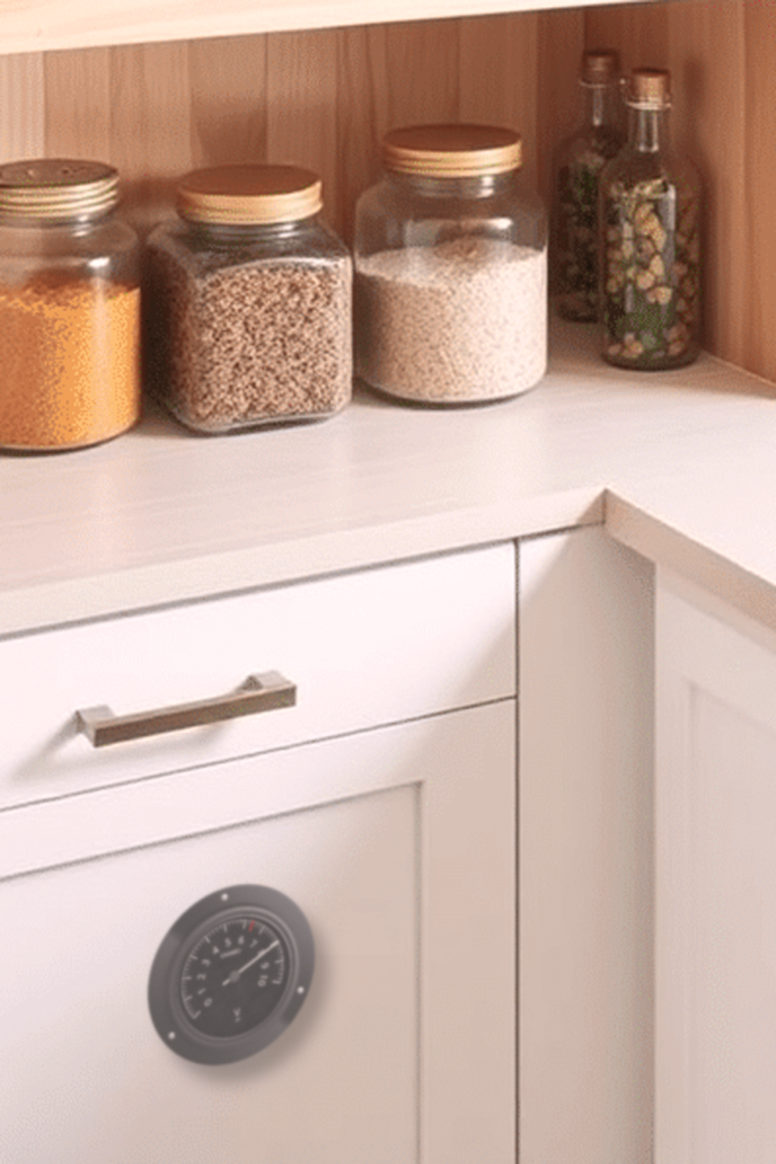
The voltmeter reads 8 V
